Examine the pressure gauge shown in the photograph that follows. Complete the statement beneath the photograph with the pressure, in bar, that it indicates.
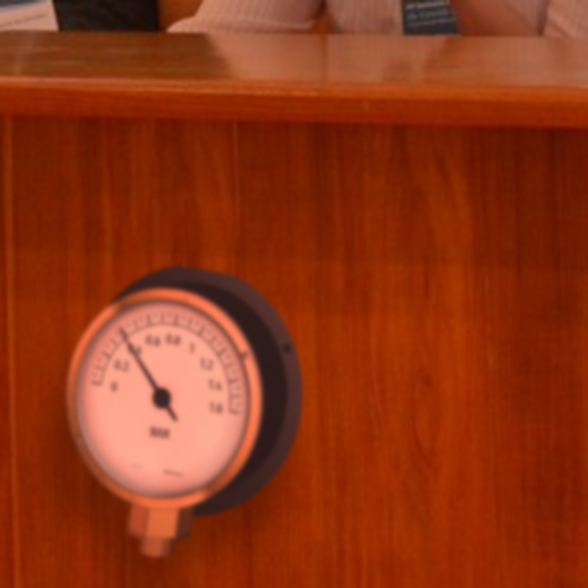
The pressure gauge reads 0.4 bar
